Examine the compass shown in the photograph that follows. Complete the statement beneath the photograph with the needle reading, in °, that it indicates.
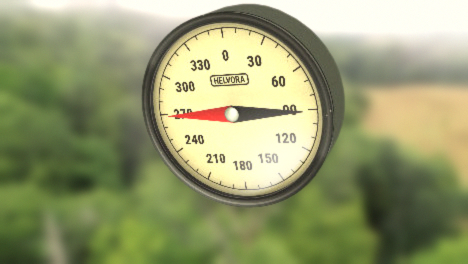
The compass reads 270 °
